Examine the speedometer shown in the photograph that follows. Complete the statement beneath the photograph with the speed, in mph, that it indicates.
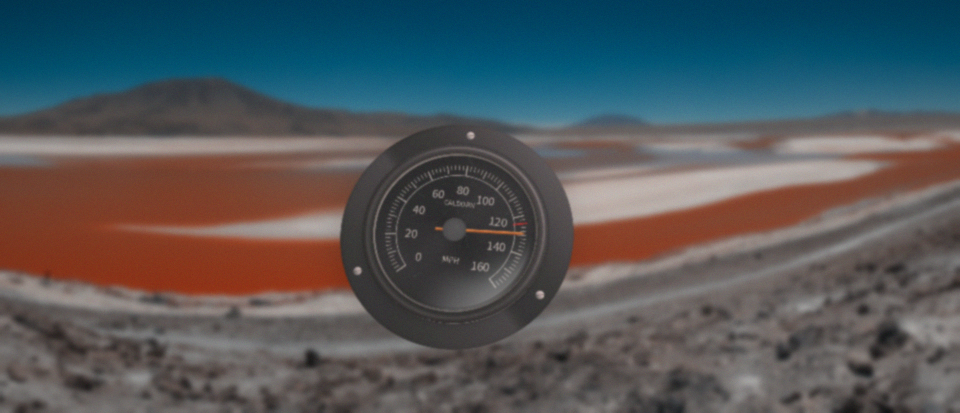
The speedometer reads 130 mph
